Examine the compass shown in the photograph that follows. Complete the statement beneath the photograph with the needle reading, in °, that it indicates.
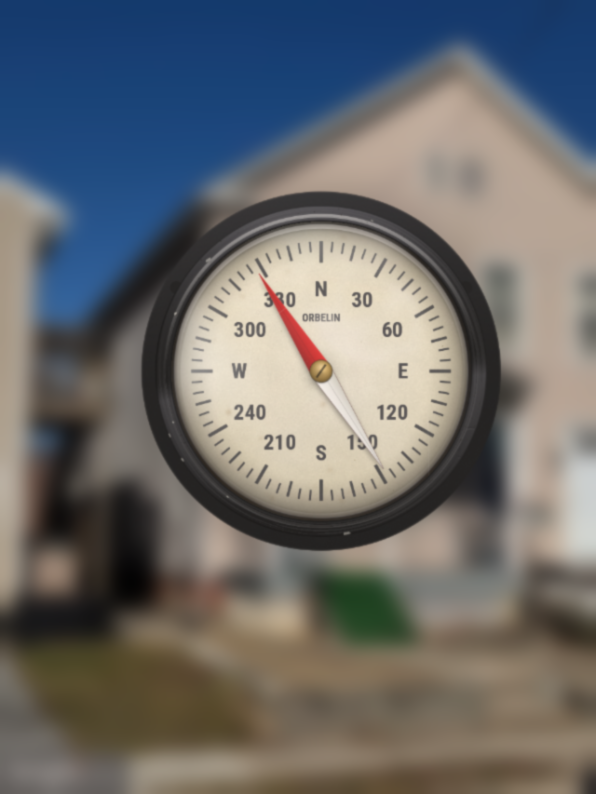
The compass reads 327.5 °
